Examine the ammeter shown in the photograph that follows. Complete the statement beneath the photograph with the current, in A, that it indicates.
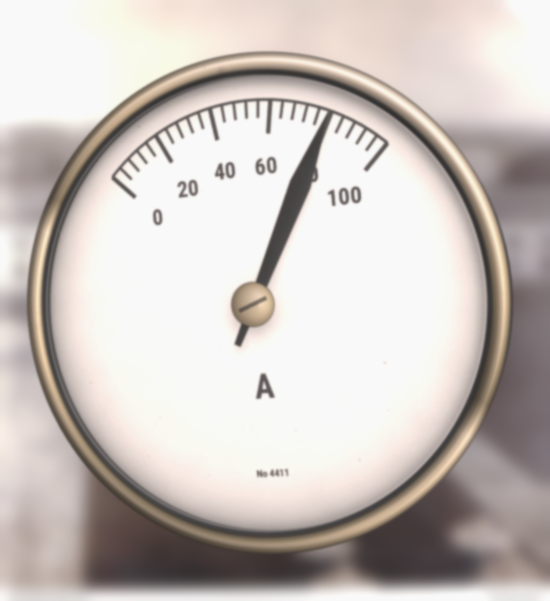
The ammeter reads 80 A
